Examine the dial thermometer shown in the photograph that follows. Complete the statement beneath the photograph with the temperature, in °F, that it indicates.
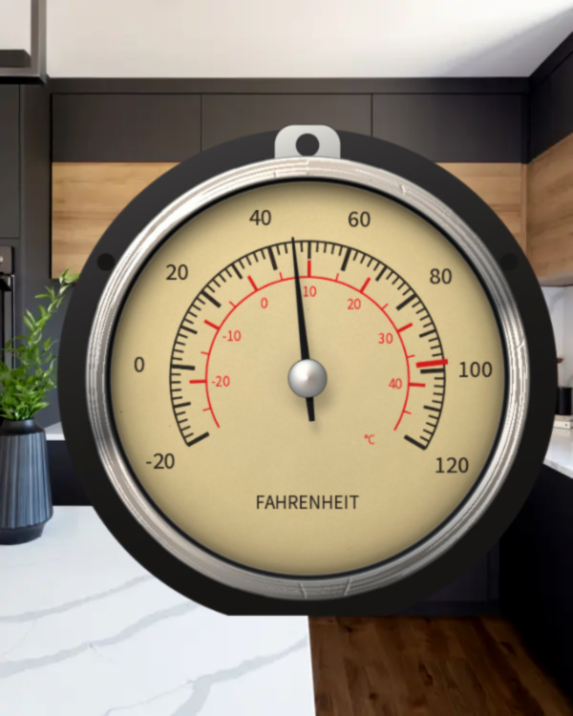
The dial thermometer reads 46 °F
